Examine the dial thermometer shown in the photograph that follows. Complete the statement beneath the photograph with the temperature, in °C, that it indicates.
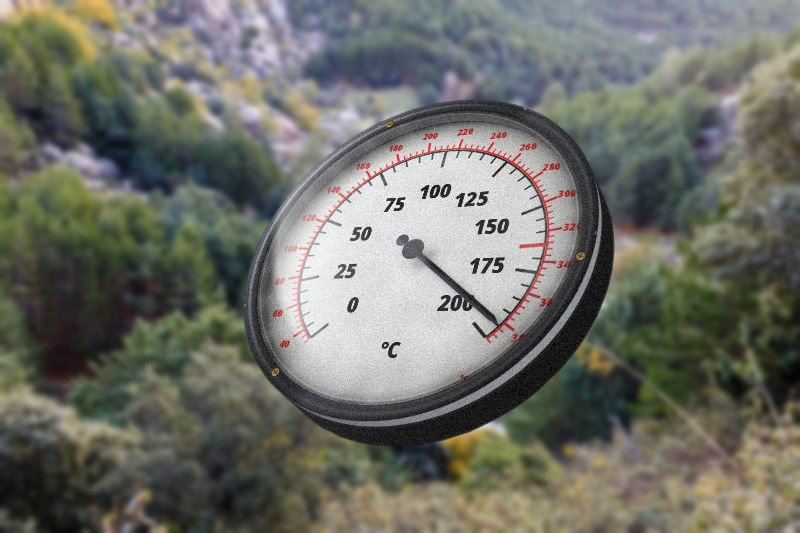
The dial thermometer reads 195 °C
